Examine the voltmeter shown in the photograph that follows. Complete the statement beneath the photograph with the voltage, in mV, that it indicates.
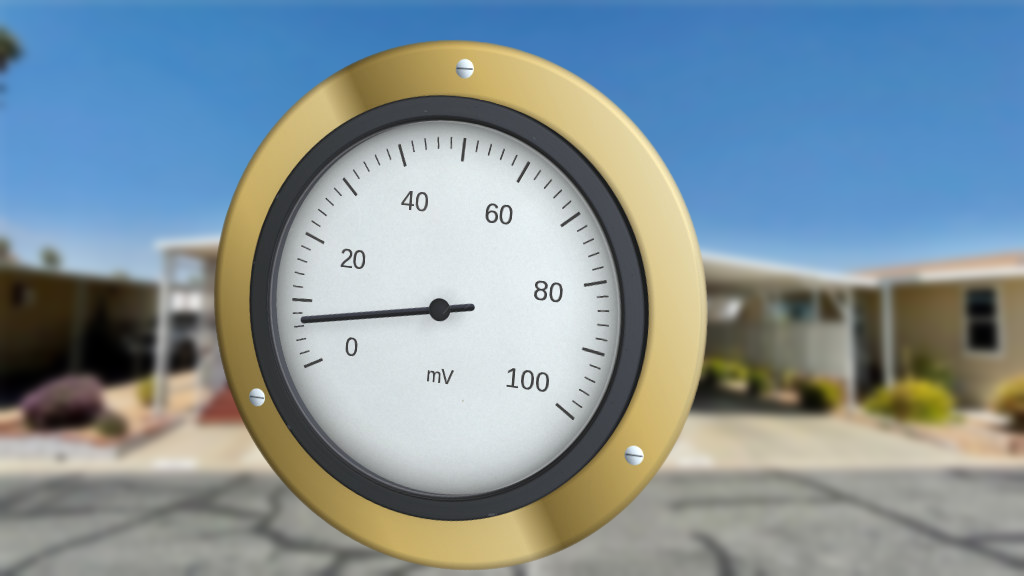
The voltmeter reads 7 mV
